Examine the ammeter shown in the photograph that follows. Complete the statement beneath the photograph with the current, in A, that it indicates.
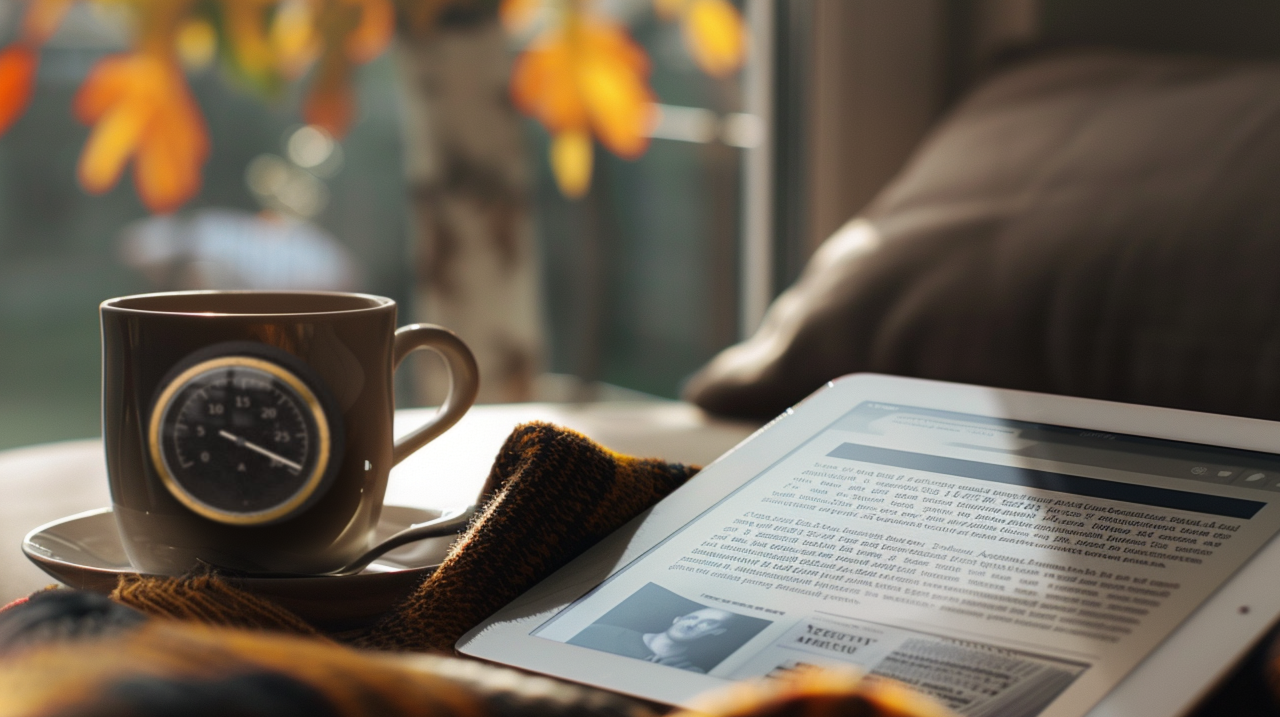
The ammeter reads 29 A
